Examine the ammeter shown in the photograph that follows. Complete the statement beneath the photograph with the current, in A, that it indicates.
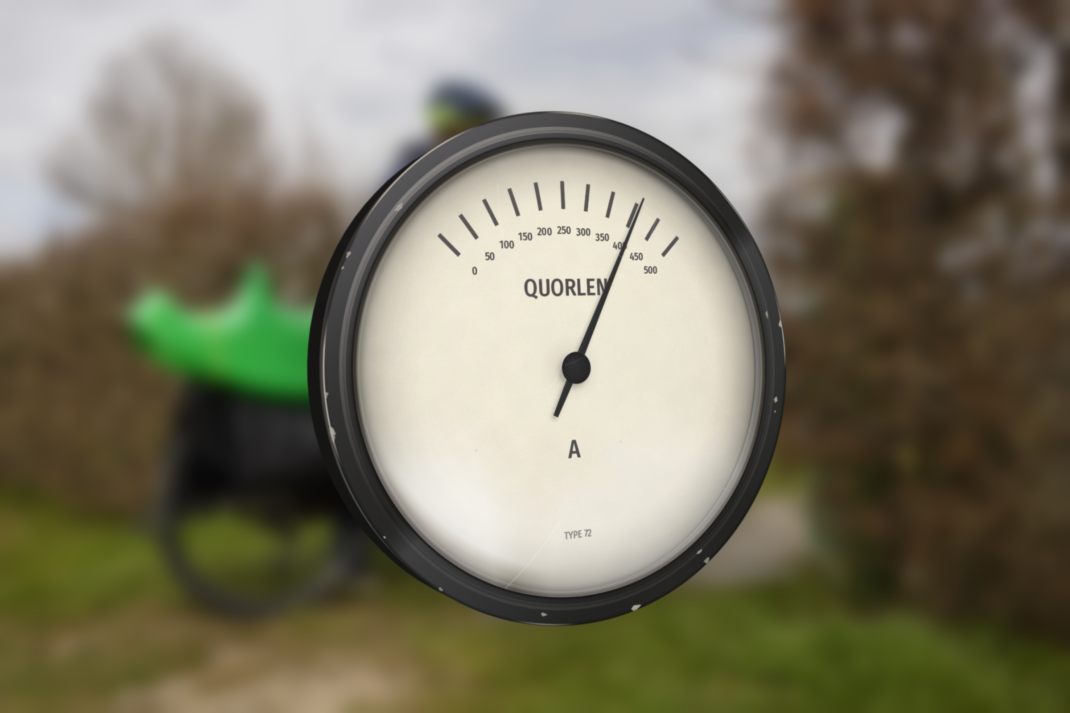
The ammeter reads 400 A
